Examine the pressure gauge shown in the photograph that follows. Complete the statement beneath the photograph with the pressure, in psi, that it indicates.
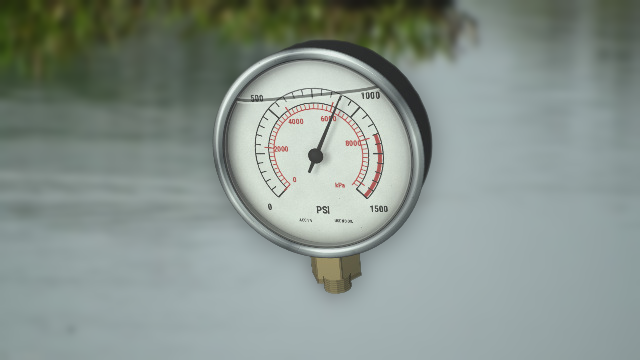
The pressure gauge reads 900 psi
